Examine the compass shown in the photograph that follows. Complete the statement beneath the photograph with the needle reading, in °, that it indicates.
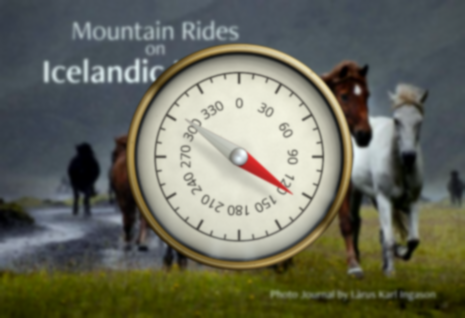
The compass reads 125 °
